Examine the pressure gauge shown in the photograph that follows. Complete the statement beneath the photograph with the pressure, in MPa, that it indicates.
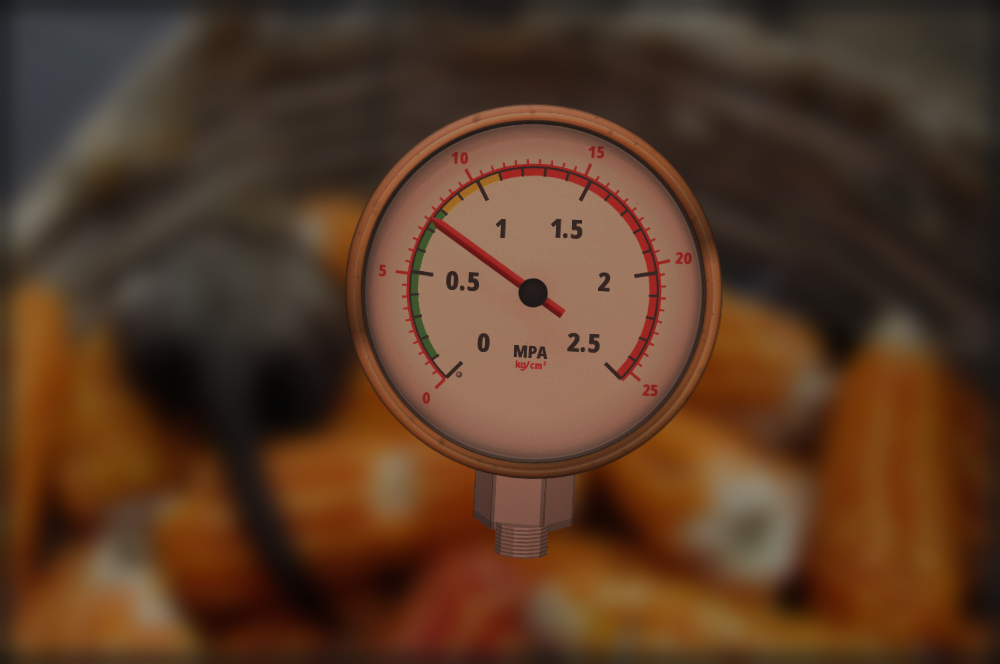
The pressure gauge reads 0.75 MPa
